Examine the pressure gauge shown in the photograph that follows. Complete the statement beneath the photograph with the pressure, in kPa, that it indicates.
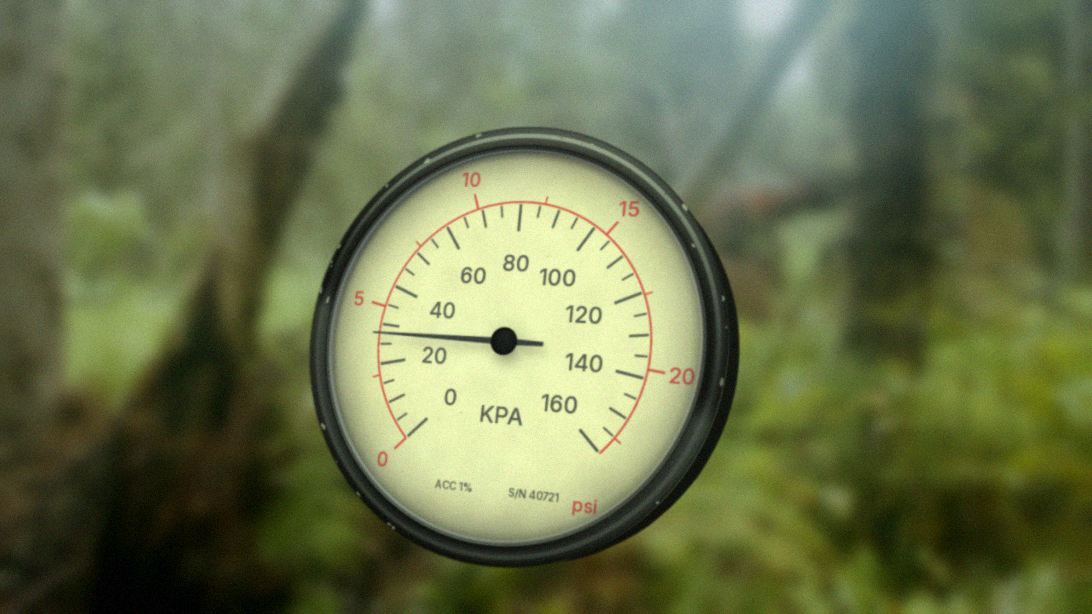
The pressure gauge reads 27.5 kPa
